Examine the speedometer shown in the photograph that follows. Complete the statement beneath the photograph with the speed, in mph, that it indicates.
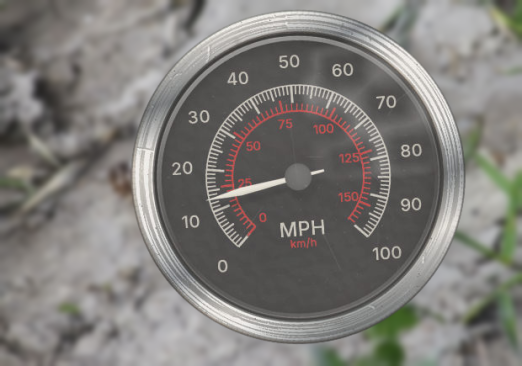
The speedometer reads 13 mph
